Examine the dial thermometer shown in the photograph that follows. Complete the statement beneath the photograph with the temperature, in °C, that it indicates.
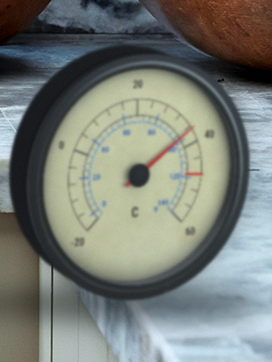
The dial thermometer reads 36 °C
